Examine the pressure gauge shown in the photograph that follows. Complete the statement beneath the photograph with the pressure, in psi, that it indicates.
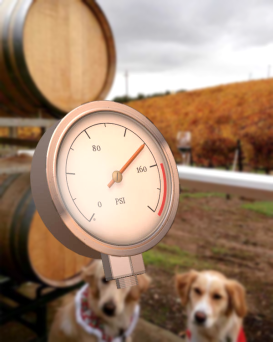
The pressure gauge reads 140 psi
